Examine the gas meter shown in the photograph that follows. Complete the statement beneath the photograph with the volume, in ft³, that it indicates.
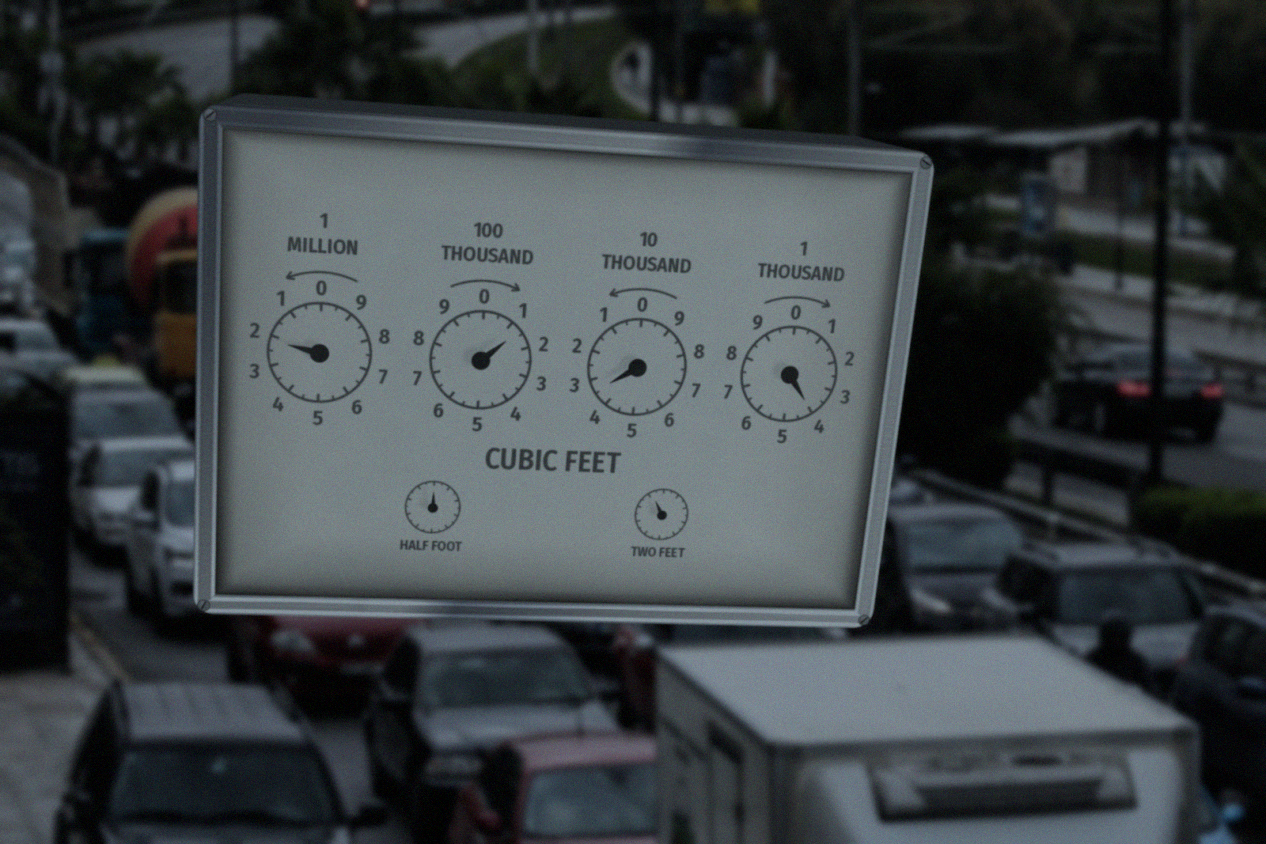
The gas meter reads 213400 ft³
